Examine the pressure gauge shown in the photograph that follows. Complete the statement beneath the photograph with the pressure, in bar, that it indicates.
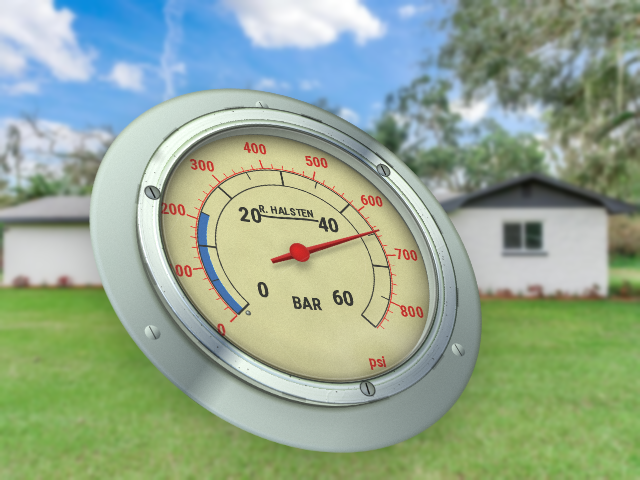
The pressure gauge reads 45 bar
